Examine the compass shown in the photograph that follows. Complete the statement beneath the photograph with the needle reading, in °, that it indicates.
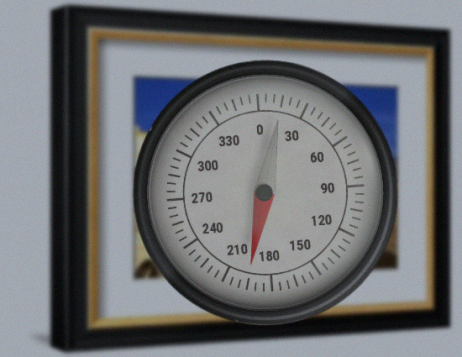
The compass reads 195 °
